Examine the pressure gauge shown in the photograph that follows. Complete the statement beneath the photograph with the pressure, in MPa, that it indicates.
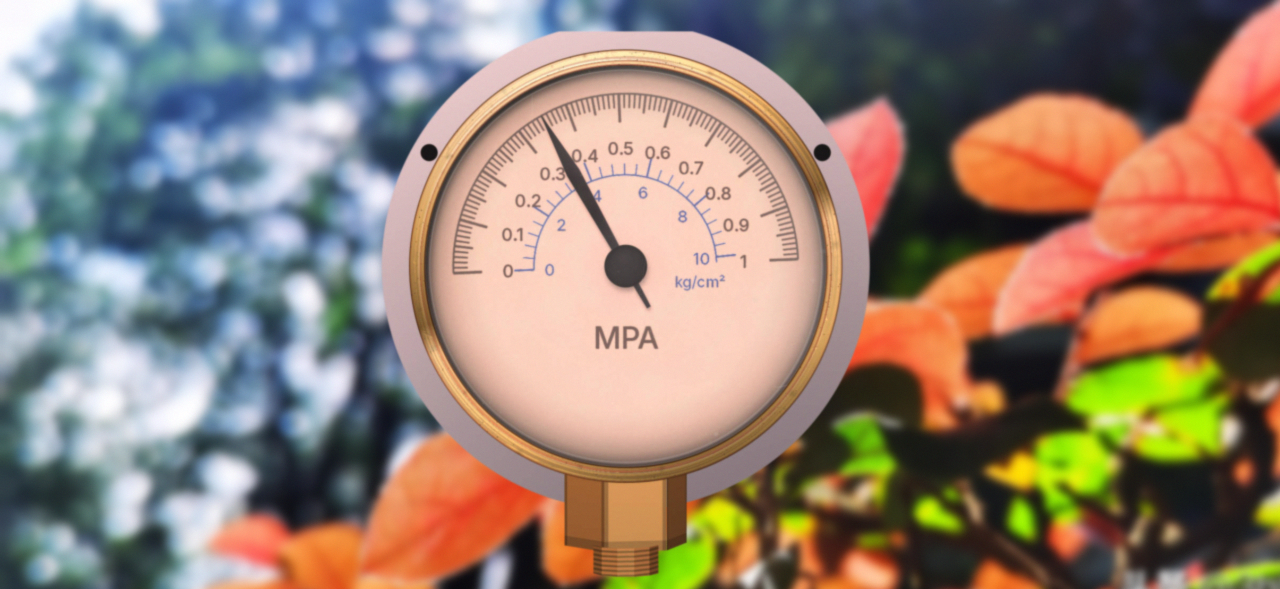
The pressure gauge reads 0.35 MPa
